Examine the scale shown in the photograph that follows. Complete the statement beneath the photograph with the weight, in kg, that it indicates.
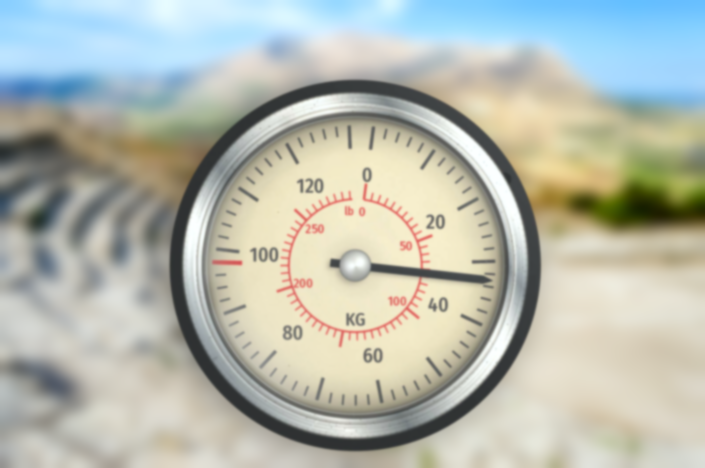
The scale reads 33 kg
